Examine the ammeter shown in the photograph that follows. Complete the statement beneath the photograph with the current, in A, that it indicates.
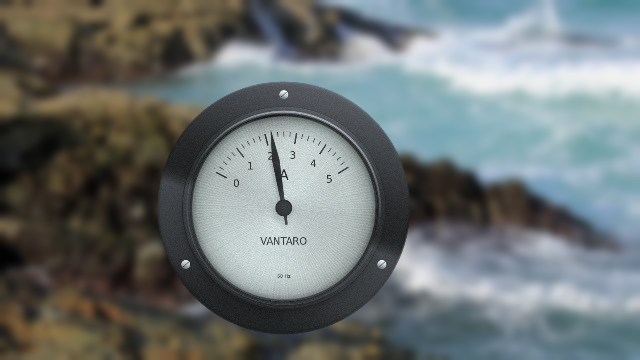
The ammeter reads 2.2 A
